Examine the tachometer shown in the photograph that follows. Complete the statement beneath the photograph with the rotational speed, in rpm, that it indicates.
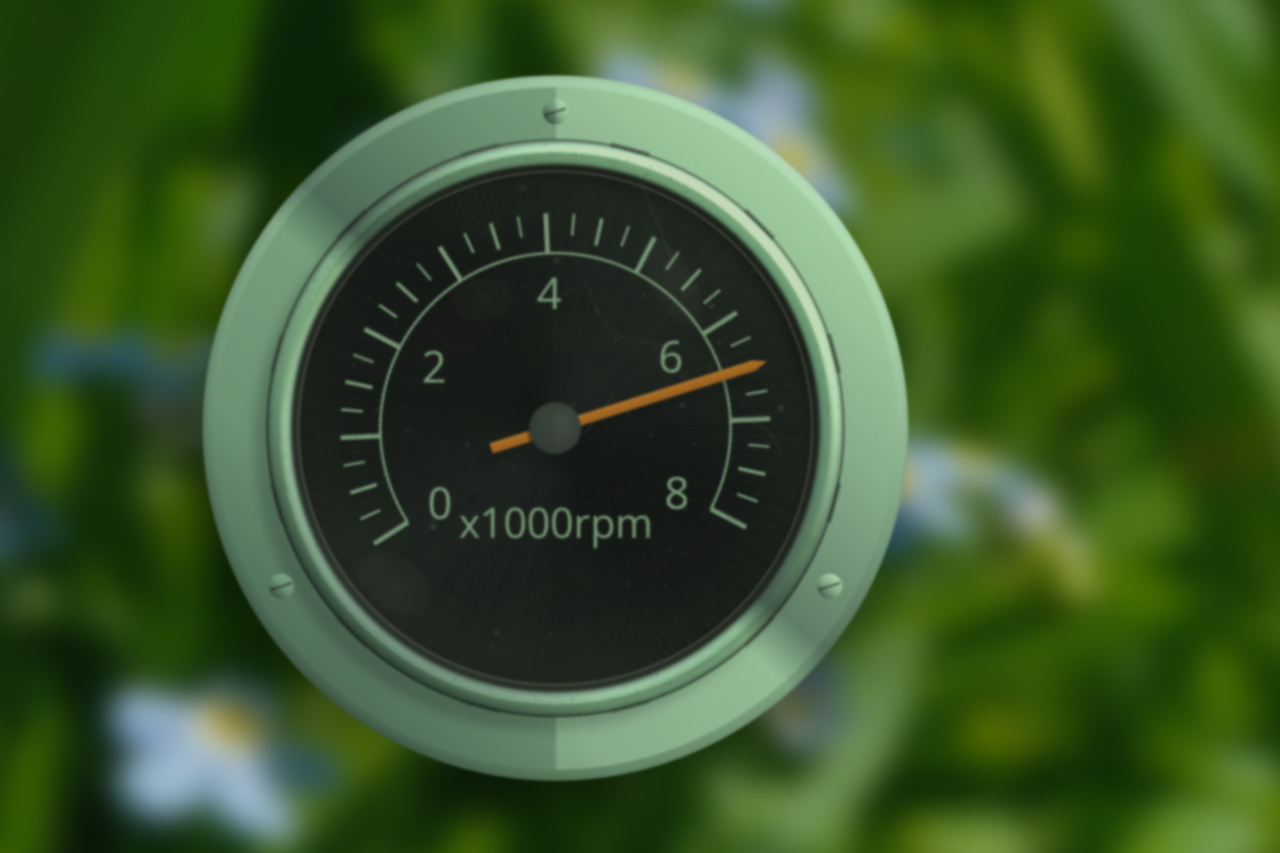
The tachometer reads 6500 rpm
